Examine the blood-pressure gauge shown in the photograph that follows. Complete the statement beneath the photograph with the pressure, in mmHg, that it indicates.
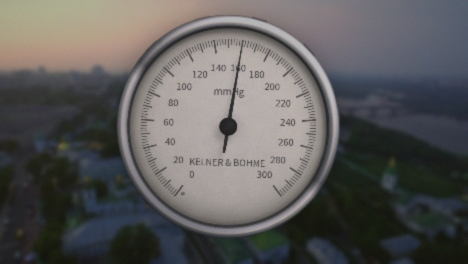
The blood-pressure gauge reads 160 mmHg
